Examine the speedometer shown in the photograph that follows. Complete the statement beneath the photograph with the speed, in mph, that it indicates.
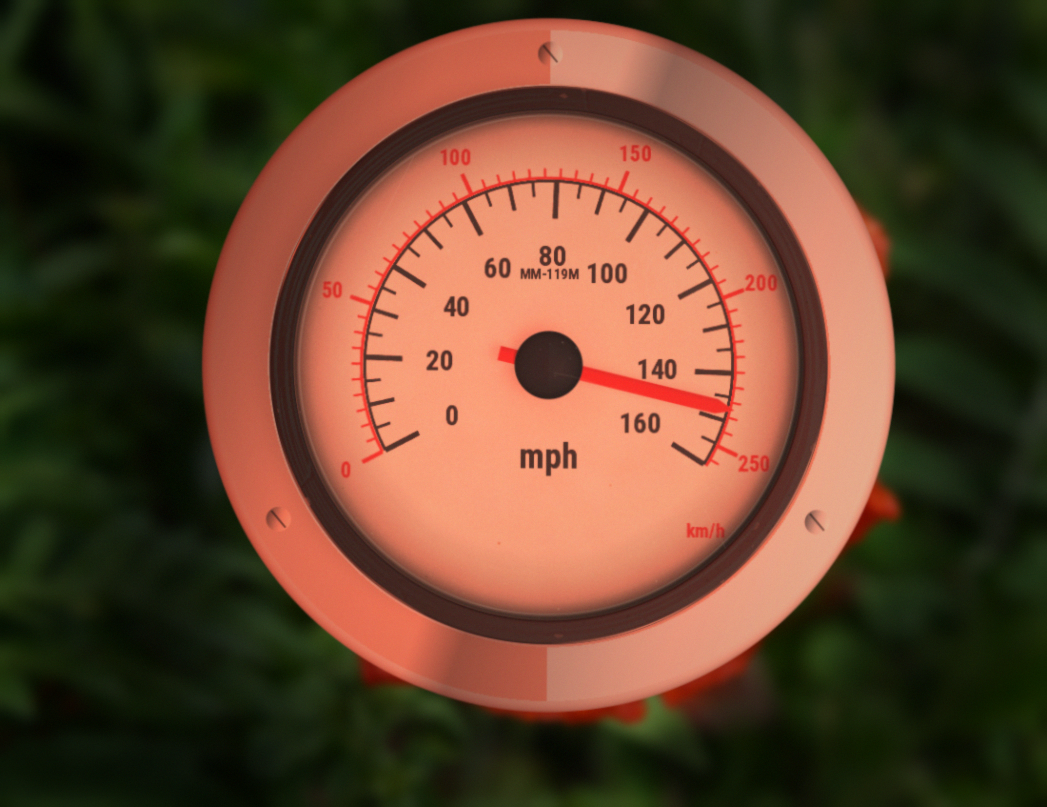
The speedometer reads 147.5 mph
